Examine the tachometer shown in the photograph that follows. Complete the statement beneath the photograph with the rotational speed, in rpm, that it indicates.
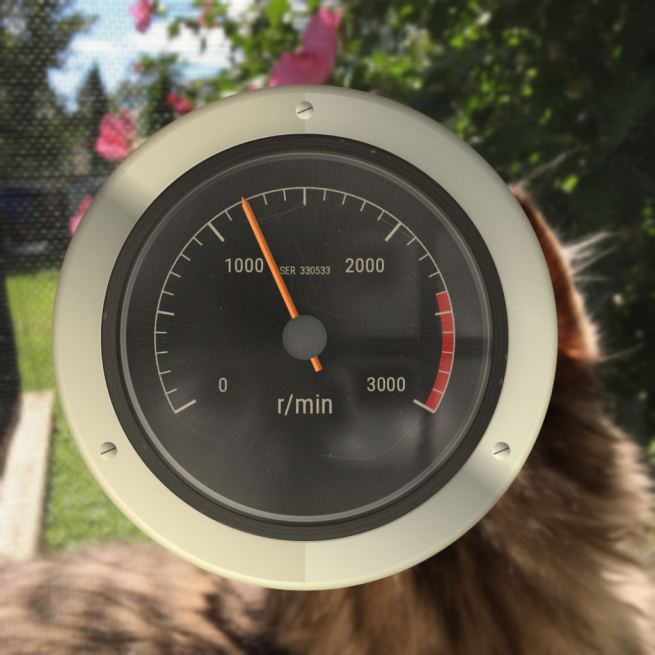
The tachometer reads 1200 rpm
